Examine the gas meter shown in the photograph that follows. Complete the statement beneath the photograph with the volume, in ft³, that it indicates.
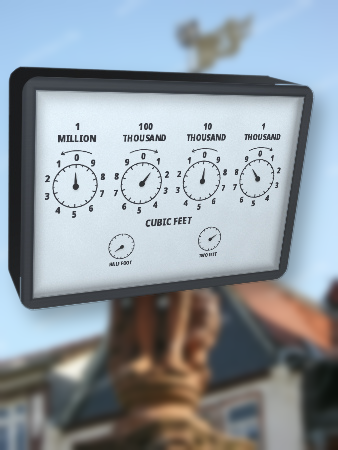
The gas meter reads 9900 ft³
